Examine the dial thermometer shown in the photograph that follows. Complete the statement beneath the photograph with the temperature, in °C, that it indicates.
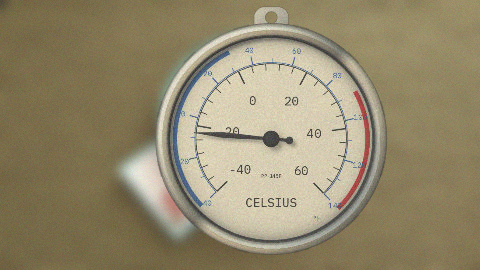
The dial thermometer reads -22 °C
